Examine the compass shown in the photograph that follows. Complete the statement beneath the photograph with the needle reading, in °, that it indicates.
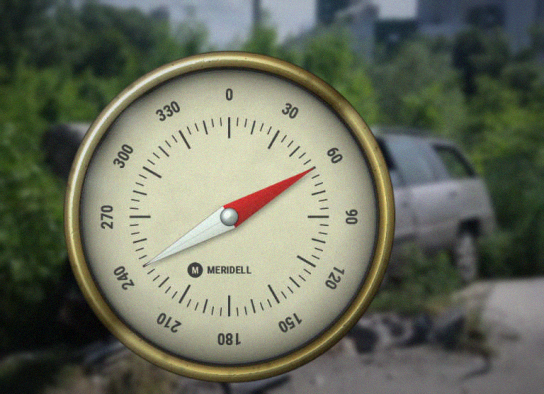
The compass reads 60 °
